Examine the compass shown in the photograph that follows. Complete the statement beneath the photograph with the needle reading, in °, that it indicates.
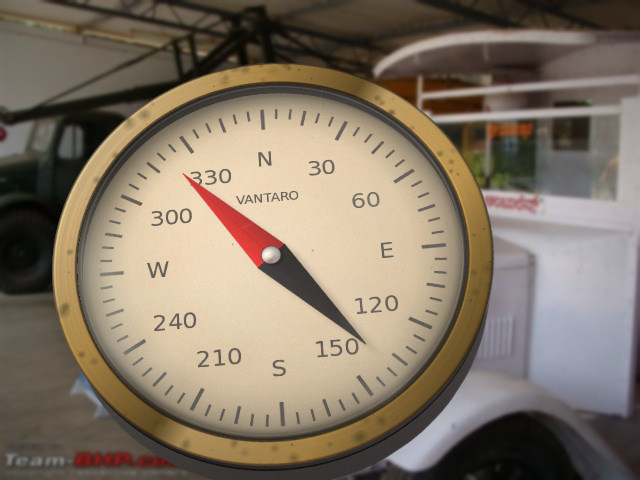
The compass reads 320 °
